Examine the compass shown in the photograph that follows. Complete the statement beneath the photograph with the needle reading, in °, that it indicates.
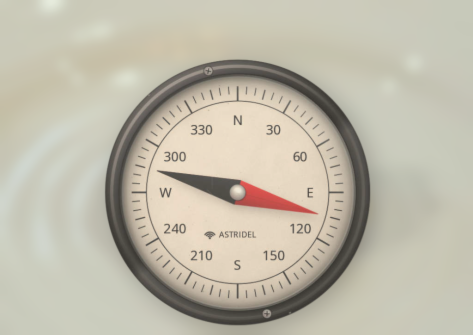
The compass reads 105 °
